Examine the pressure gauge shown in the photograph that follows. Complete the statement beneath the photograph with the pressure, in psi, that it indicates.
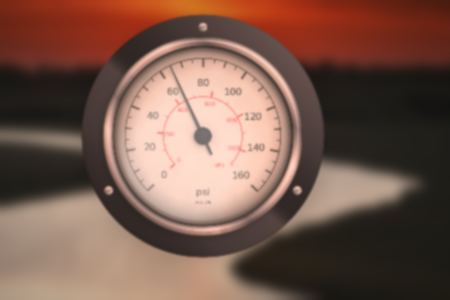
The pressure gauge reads 65 psi
